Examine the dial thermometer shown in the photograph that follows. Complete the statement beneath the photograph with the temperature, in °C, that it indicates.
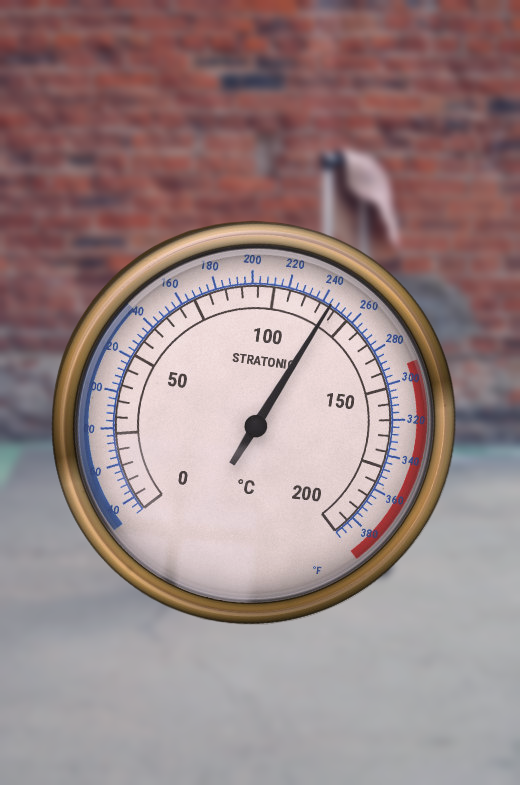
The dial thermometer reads 117.5 °C
